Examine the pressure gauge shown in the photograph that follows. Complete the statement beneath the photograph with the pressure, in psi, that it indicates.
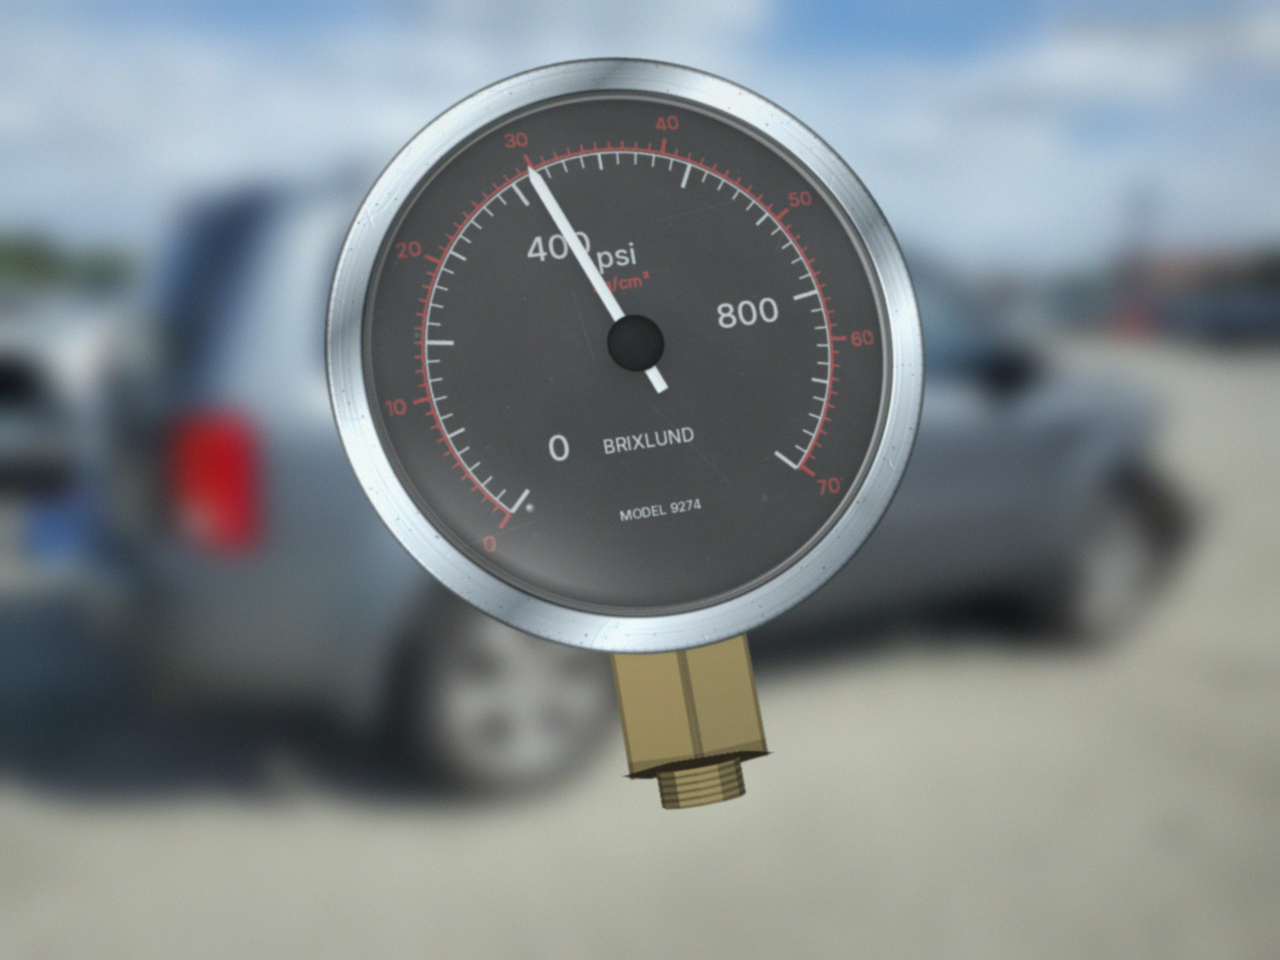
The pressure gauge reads 420 psi
